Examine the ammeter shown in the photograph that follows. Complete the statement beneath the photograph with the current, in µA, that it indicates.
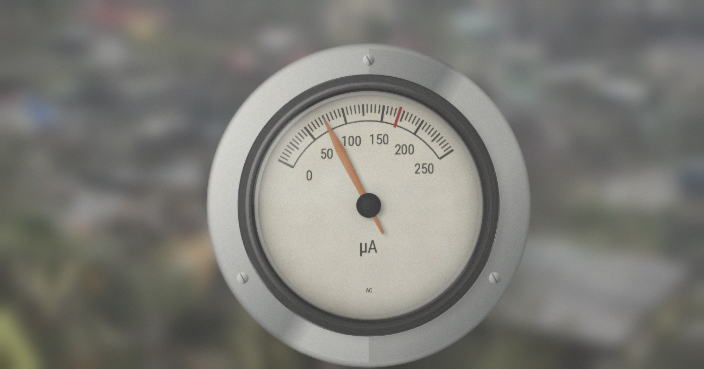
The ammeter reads 75 µA
